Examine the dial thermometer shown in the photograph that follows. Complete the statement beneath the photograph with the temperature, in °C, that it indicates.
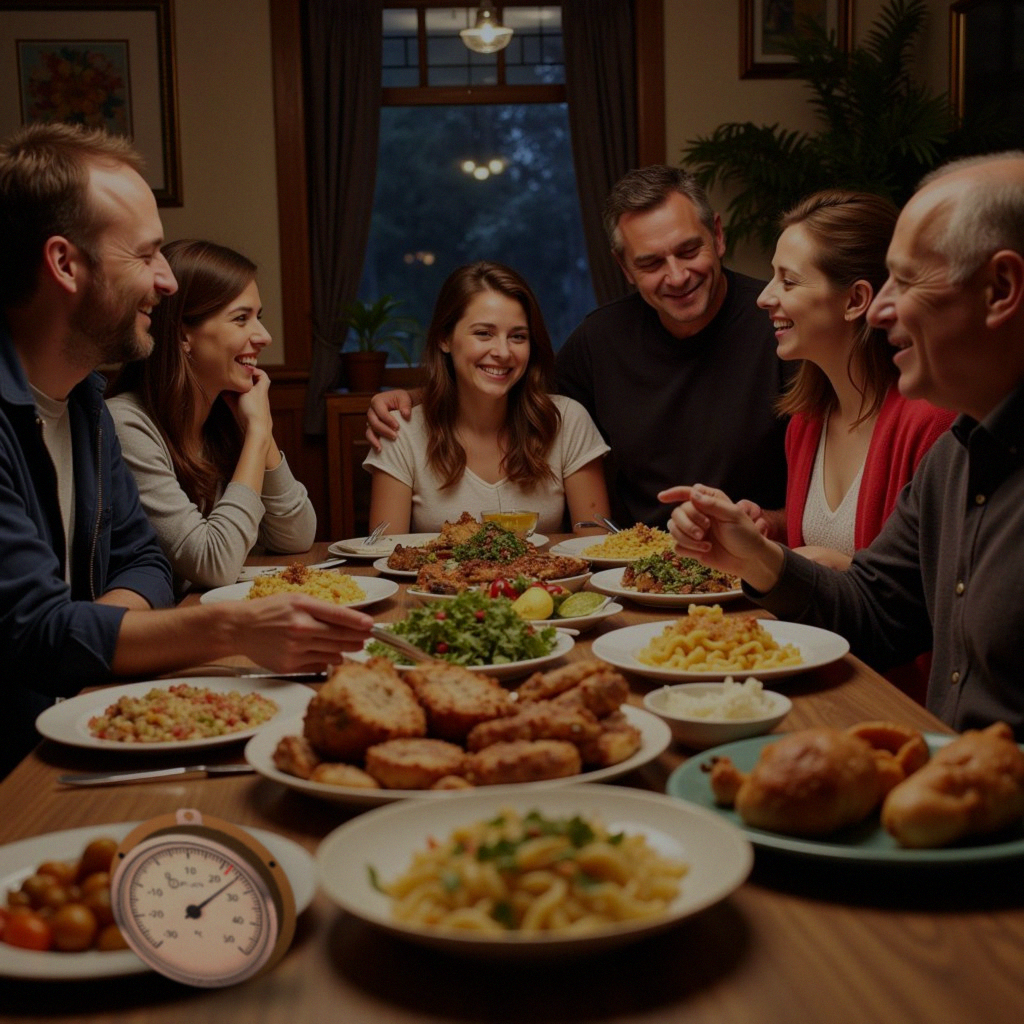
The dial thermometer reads 25 °C
